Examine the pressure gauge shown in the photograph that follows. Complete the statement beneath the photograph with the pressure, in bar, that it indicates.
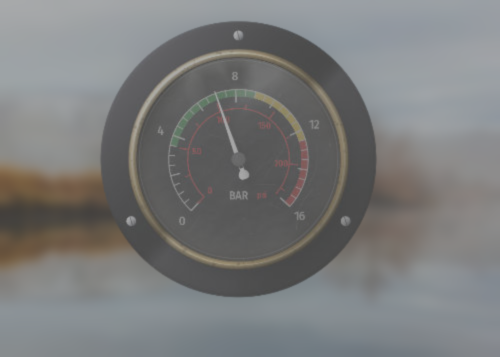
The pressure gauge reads 7 bar
